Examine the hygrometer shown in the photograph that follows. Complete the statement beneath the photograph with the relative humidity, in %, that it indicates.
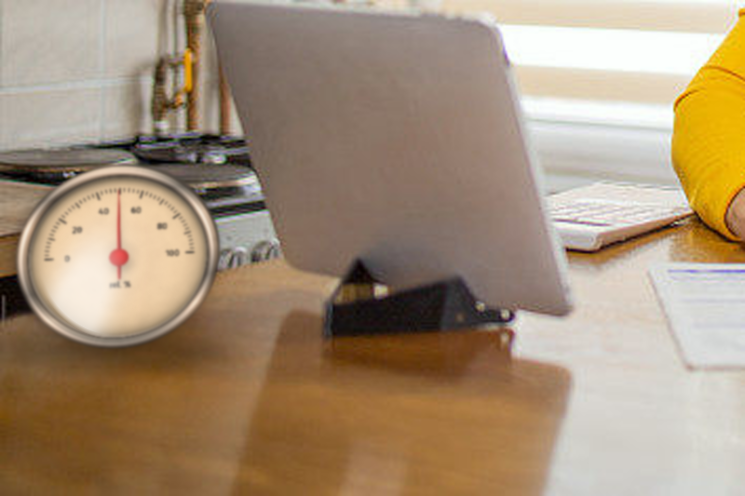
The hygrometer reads 50 %
